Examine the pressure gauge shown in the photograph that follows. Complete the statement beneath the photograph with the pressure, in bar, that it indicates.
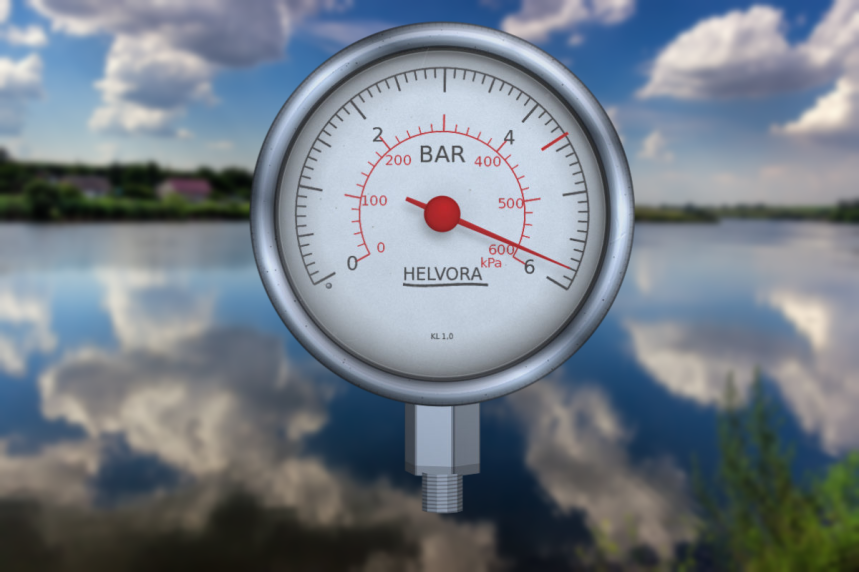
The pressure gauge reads 5.8 bar
